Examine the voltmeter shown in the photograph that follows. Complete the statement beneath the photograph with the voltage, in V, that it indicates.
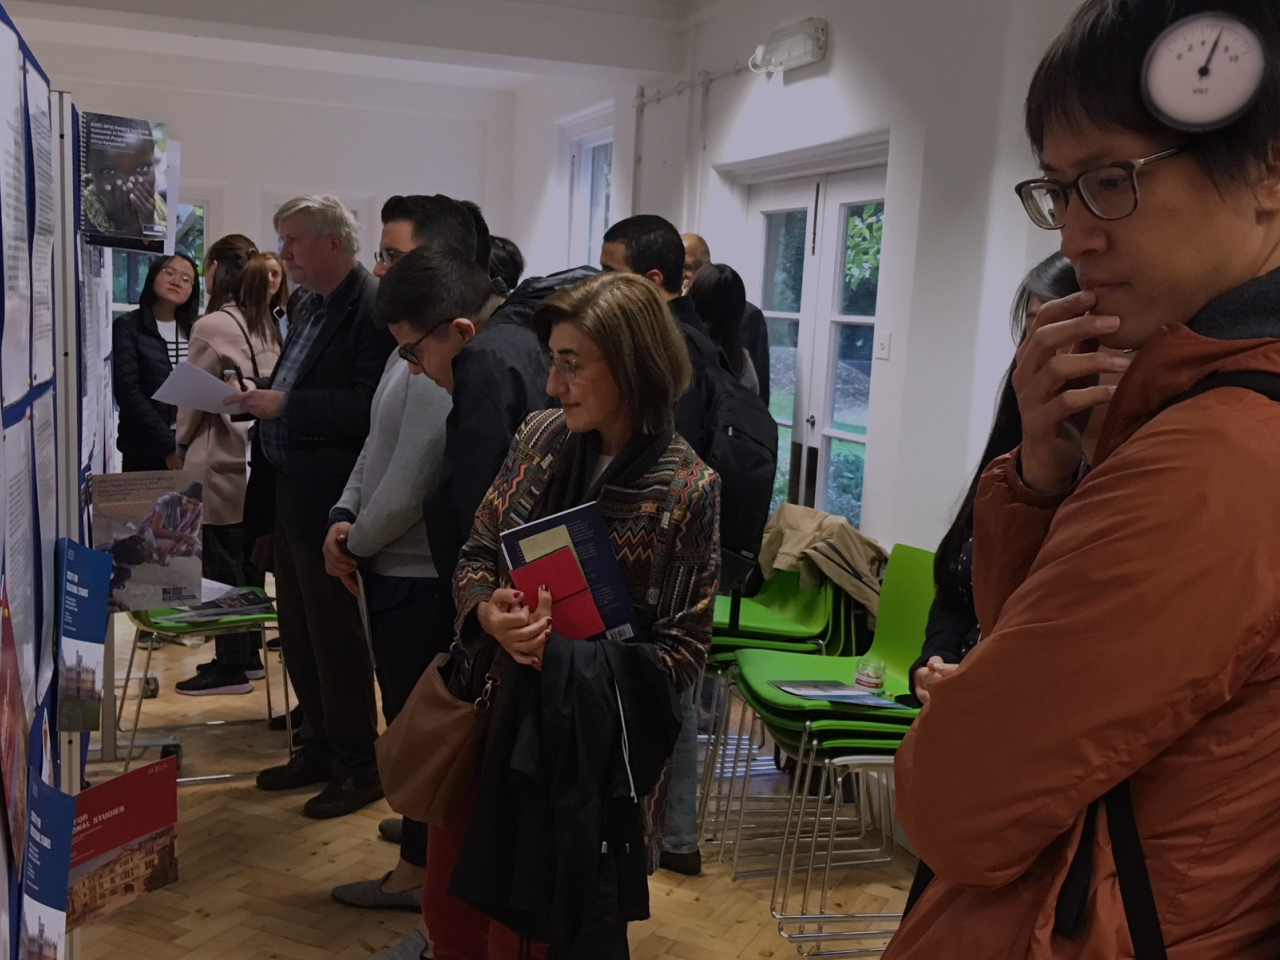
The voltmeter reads 6 V
